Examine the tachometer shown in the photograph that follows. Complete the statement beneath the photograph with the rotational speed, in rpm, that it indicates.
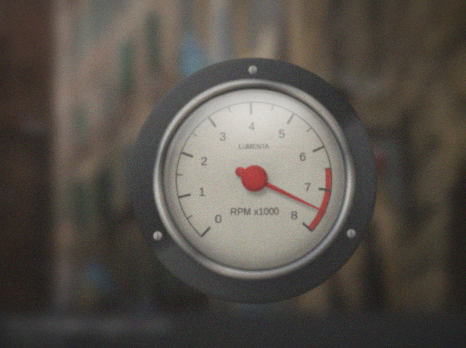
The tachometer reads 7500 rpm
